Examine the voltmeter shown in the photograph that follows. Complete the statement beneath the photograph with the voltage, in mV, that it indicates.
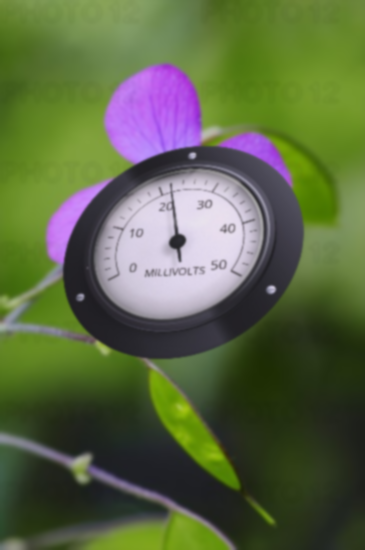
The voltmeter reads 22 mV
